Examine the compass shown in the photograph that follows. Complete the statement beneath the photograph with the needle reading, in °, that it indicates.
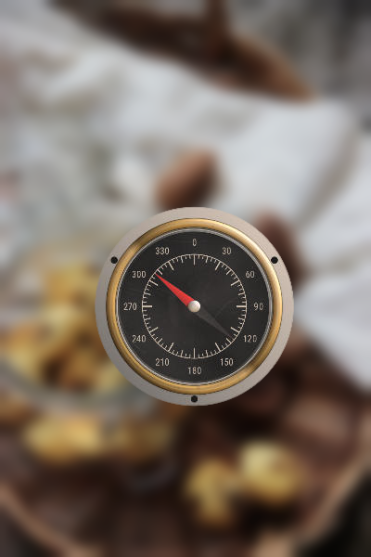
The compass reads 310 °
